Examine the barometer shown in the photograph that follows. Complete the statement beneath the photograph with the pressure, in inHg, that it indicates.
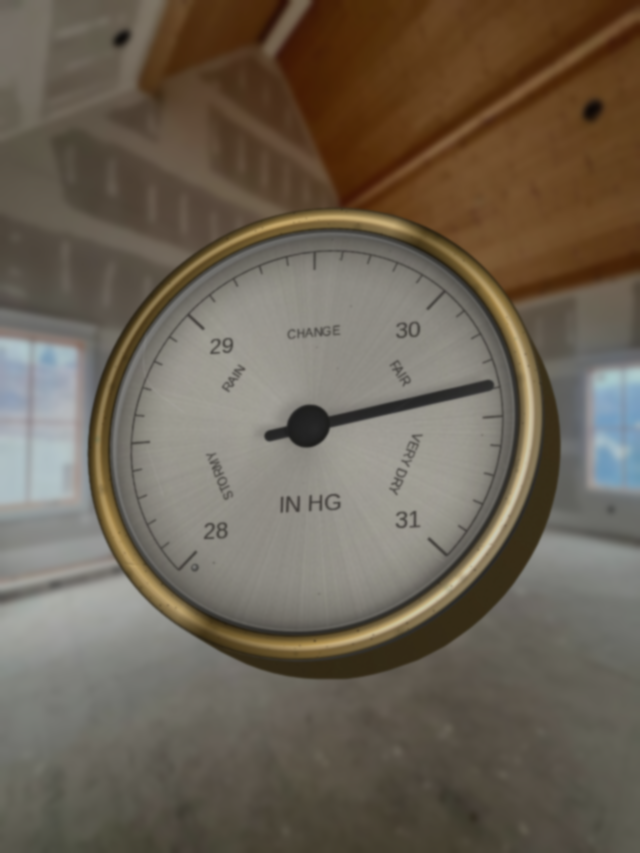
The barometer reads 30.4 inHg
